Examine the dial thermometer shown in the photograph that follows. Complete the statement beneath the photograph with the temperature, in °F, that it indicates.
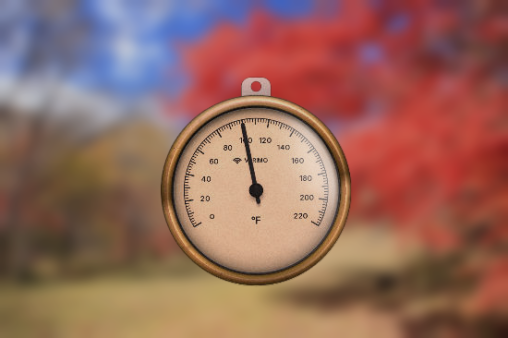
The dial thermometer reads 100 °F
